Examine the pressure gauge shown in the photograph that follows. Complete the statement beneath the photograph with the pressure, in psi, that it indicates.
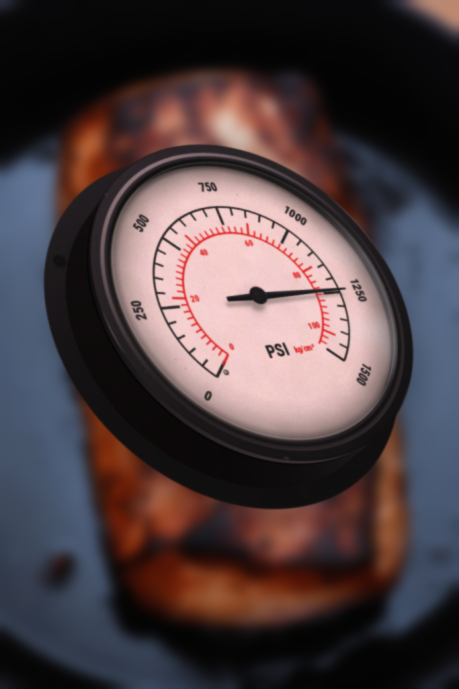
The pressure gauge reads 1250 psi
